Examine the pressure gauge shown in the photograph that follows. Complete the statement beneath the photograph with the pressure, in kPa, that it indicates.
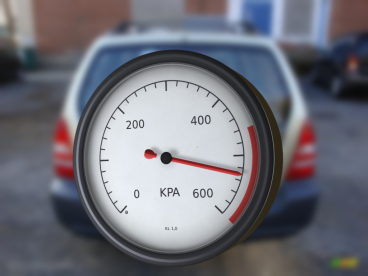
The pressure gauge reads 530 kPa
